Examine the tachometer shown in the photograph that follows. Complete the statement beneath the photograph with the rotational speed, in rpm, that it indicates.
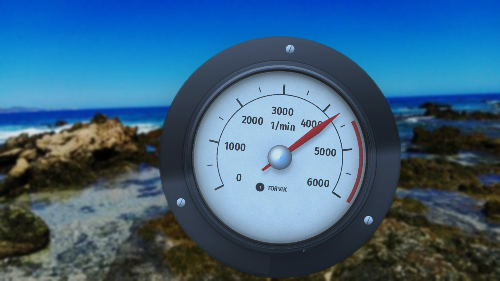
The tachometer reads 4250 rpm
